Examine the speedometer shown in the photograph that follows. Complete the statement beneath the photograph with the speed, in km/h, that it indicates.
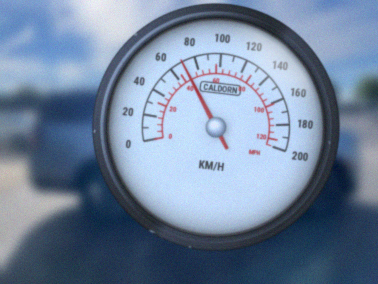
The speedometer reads 70 km/h
